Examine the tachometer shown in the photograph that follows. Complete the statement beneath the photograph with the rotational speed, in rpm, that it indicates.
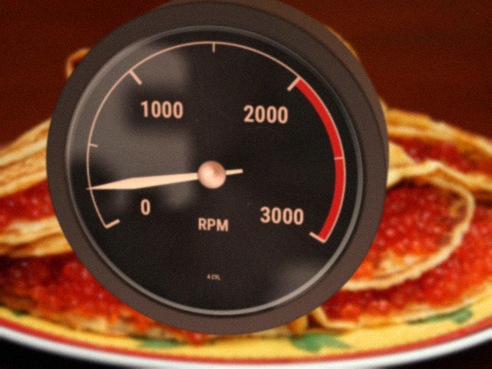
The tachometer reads 250 rpm
